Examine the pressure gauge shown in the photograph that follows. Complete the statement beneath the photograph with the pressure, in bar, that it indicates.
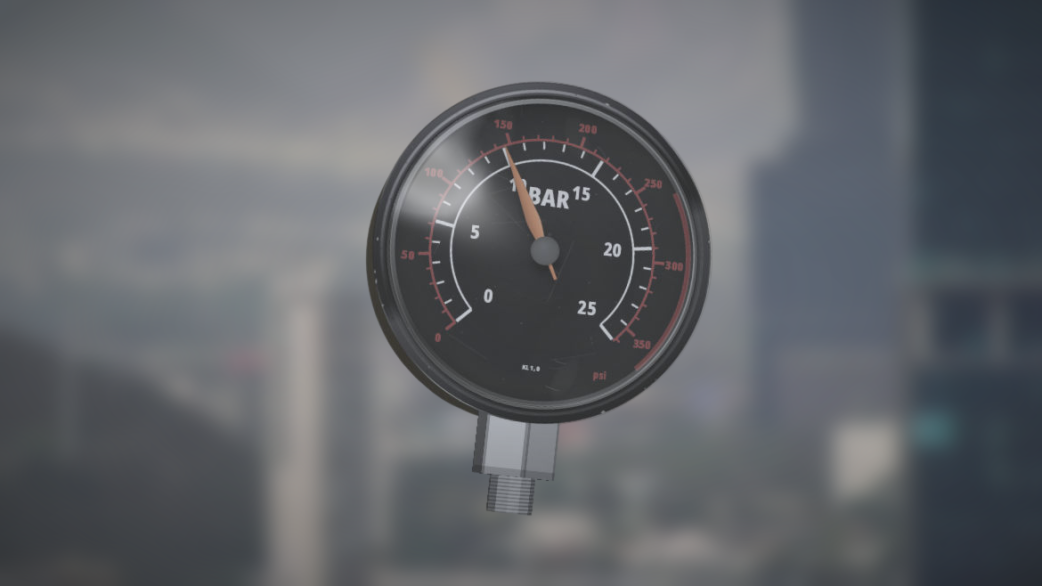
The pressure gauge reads 10 bar
